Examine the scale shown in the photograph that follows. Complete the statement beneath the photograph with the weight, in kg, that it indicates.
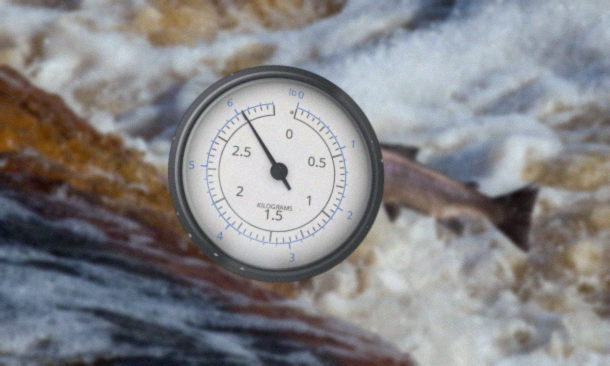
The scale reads 2.75 kg
